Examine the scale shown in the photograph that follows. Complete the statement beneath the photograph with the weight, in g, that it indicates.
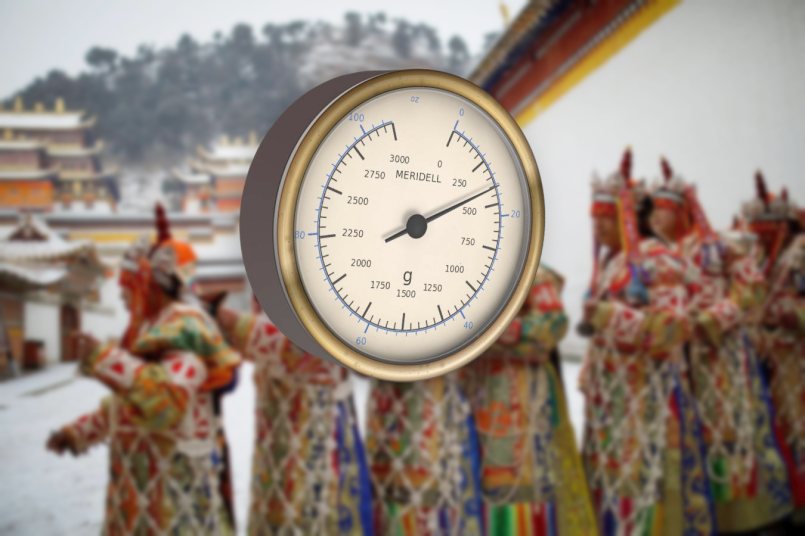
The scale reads 400 g
